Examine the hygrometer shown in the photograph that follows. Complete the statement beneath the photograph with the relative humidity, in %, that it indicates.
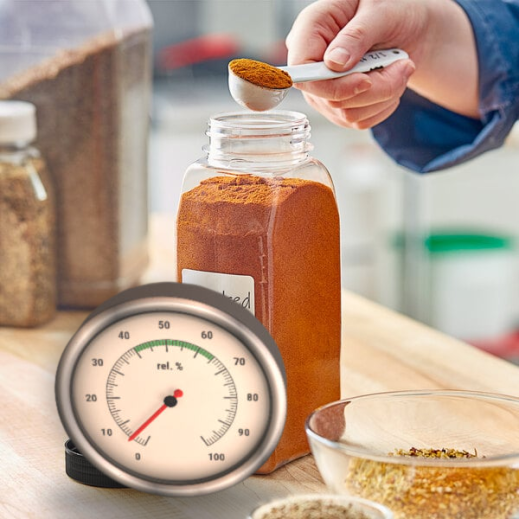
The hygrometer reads 5 %
